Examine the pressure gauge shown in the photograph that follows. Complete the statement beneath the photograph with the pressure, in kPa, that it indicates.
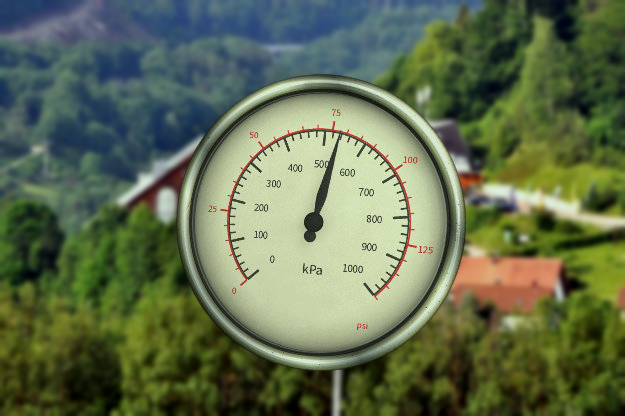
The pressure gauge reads 540 kPa
